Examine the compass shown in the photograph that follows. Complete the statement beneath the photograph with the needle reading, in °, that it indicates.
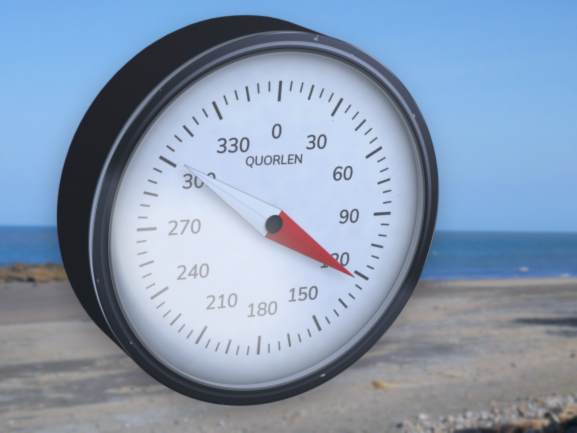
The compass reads 122.5 °
